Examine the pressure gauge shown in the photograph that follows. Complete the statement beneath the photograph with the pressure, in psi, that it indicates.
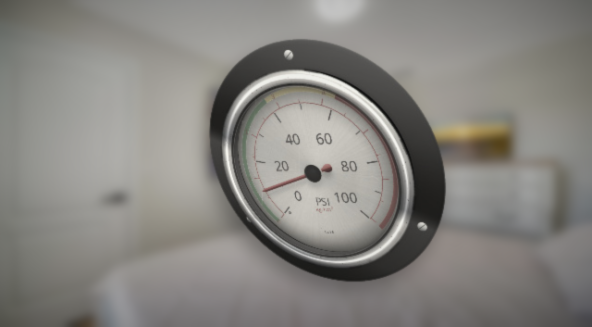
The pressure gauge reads 10 psi
